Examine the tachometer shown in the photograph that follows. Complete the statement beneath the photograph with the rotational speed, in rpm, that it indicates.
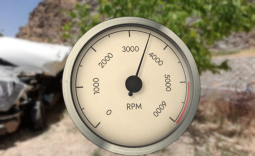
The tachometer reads 3500 rpm
